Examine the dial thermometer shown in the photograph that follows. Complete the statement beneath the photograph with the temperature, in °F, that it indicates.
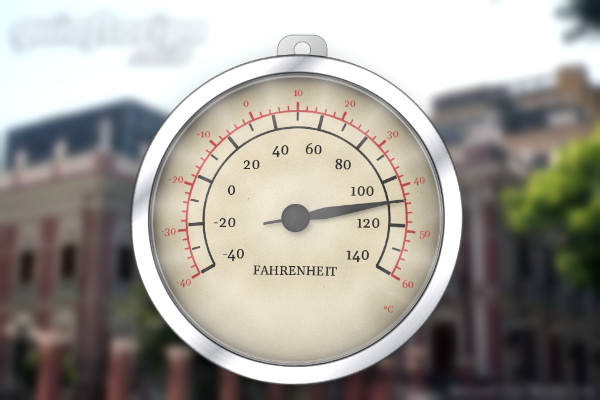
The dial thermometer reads 110 °F
